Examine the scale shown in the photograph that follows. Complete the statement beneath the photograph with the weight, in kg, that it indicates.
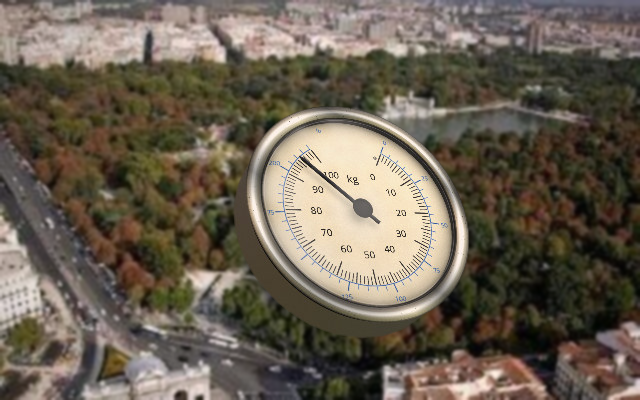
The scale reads 95 kg
